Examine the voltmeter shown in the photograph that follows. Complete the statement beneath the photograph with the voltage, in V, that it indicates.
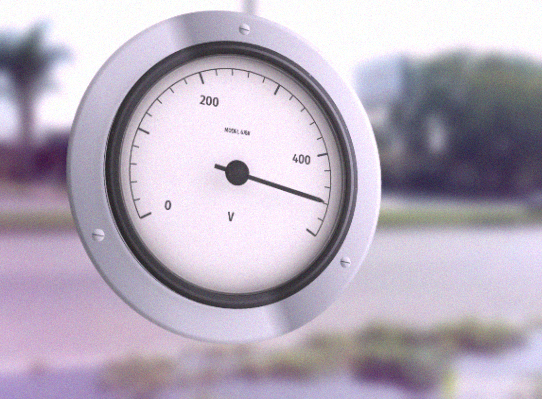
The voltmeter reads 460 V
